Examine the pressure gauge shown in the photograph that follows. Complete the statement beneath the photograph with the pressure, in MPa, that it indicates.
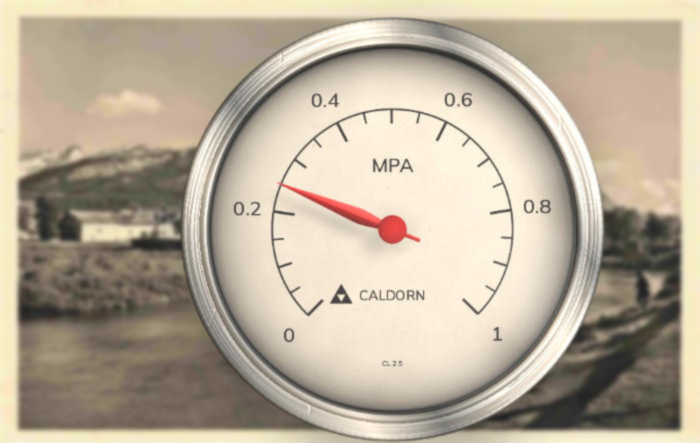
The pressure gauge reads 0.25 MPa
